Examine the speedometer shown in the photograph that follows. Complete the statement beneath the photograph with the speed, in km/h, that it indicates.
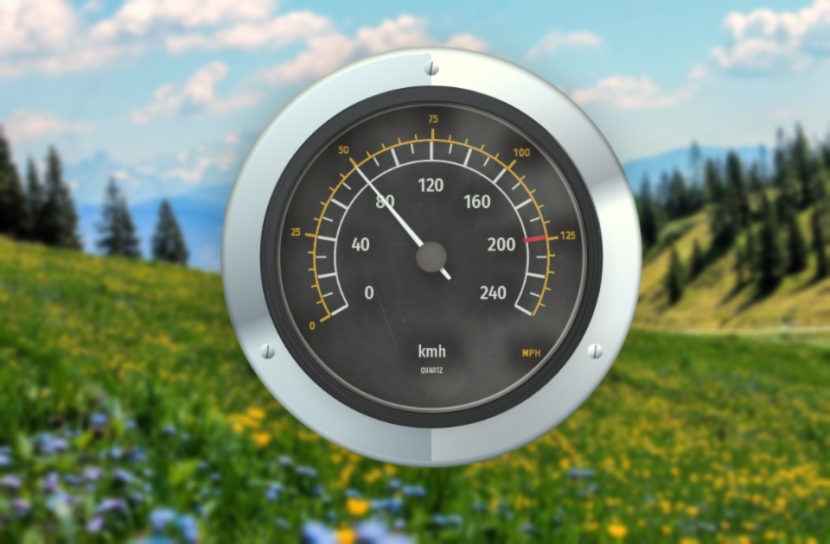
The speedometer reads 80 km/h
